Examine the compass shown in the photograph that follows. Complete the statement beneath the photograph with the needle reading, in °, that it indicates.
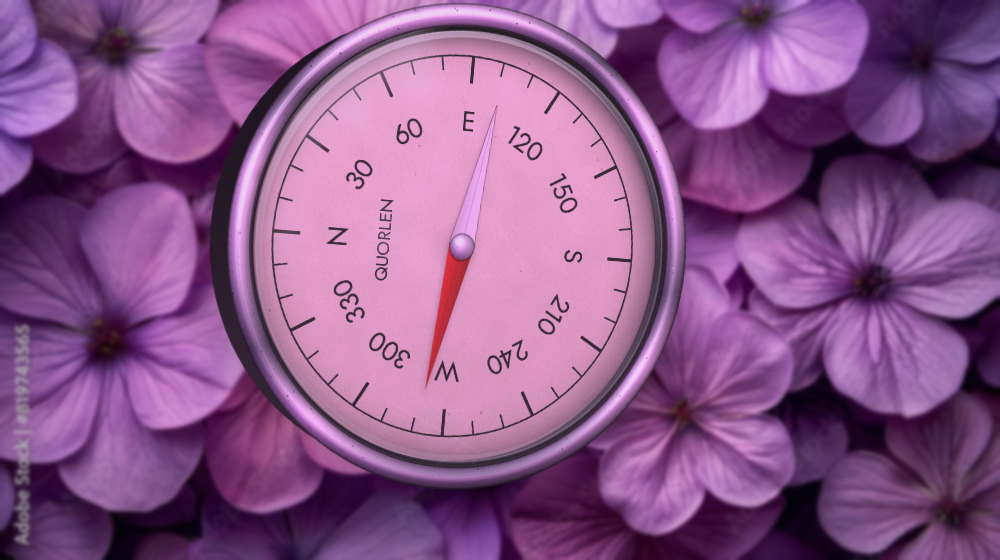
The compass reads 280 °
